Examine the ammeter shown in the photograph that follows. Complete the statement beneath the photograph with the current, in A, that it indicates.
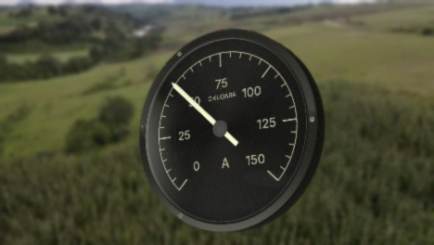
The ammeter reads 50 A
